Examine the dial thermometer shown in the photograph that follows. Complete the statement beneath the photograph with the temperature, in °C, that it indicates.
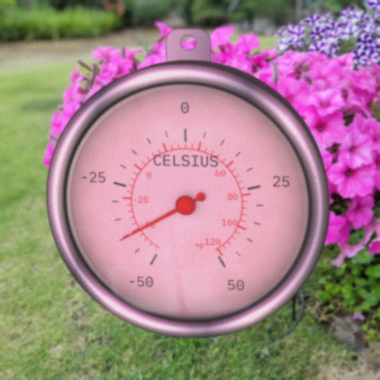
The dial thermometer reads -40 °C
